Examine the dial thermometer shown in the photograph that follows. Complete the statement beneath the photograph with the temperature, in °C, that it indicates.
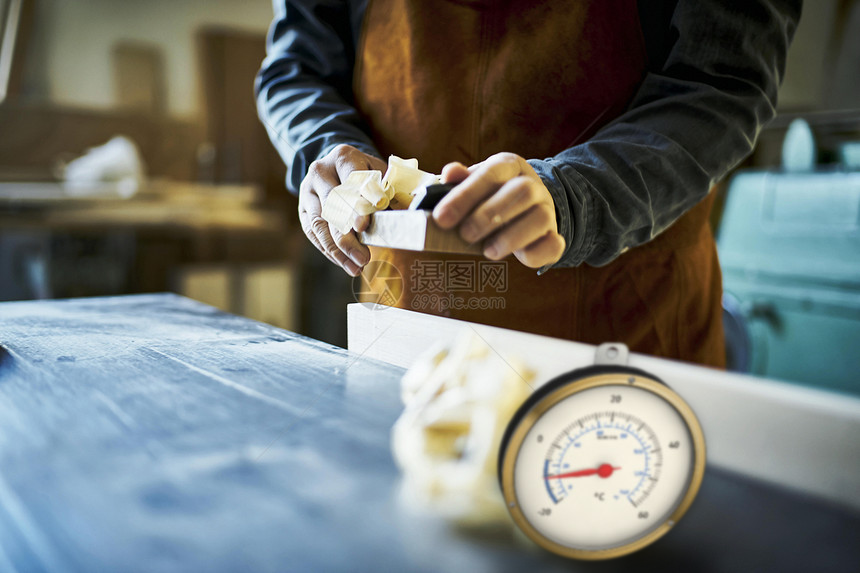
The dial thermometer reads -10 °C
